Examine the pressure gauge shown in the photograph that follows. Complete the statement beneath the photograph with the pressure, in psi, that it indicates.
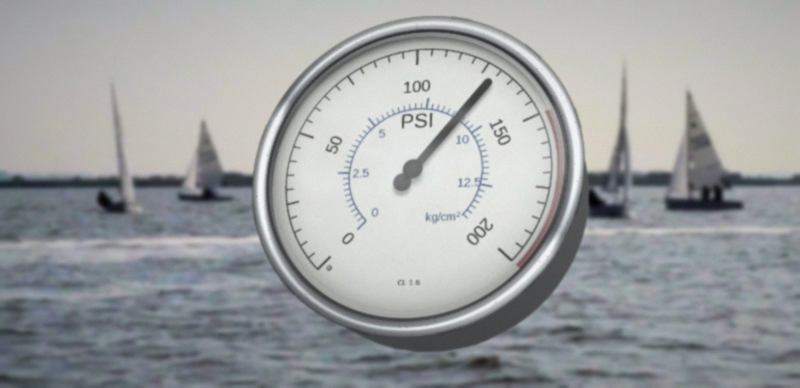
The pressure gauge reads 130 psi
